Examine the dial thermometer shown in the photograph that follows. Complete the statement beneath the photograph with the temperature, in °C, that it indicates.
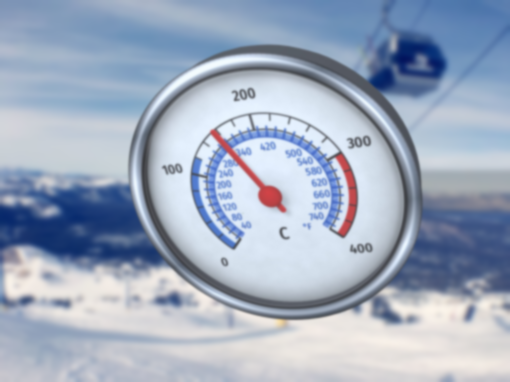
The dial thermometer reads 160 °C
